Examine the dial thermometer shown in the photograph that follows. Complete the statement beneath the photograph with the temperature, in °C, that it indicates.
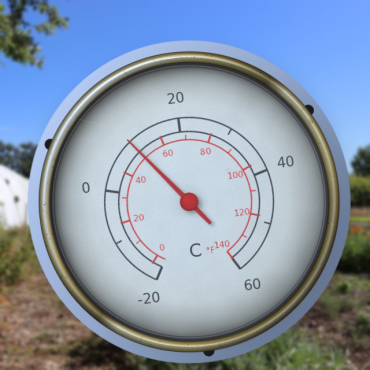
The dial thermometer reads 10 °C
